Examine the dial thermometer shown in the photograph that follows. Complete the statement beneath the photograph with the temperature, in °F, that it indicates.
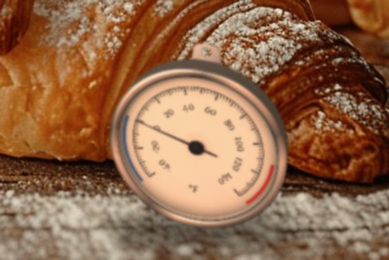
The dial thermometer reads 0 °F
